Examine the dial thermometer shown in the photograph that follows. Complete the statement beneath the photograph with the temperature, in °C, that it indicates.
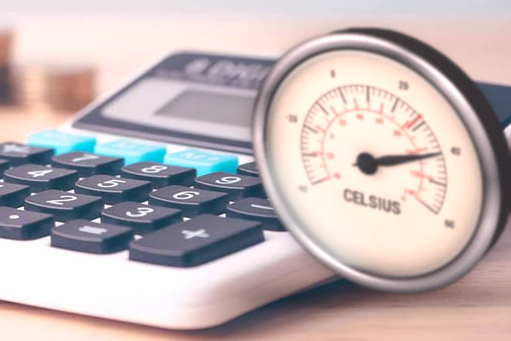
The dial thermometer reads 40 °C
